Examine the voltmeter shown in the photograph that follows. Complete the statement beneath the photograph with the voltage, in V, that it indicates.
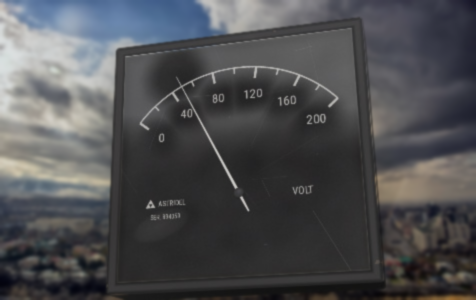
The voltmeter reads 50 V
